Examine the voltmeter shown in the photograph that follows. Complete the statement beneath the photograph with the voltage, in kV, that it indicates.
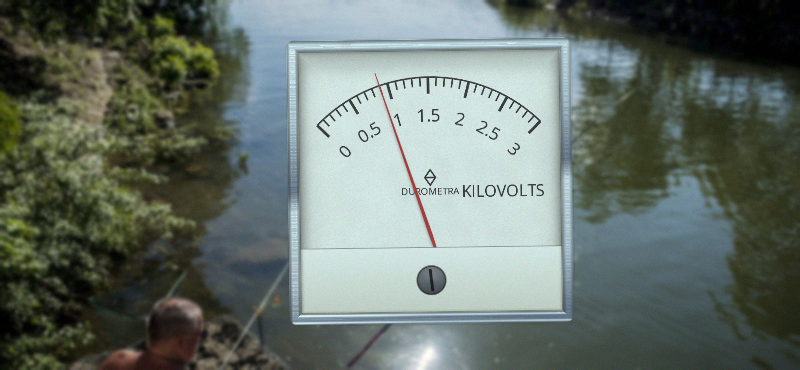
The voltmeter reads 0.9 kV
